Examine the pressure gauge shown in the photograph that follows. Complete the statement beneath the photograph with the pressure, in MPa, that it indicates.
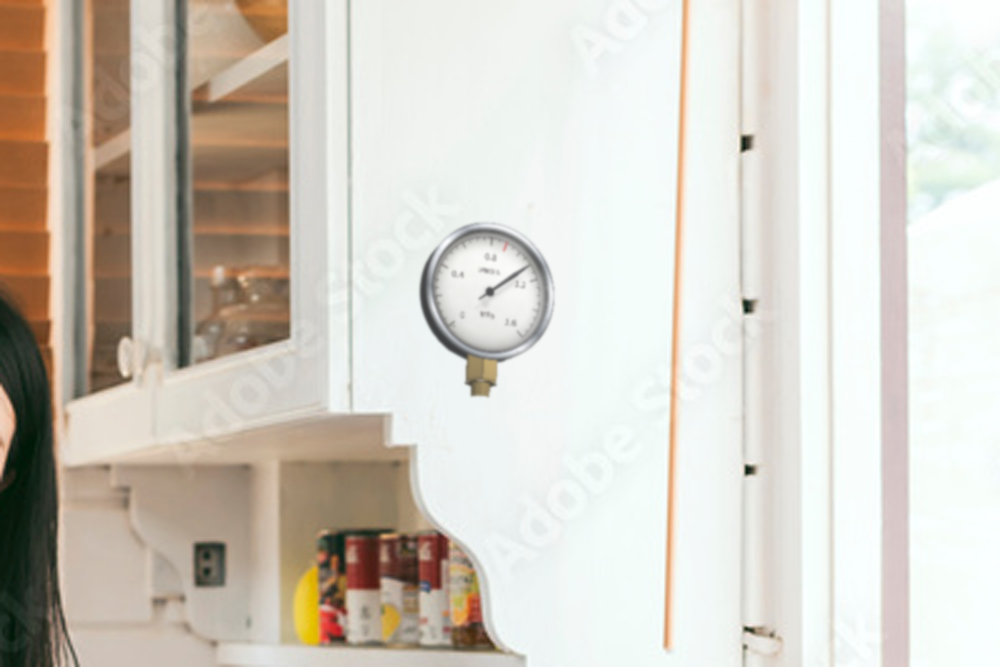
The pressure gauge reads 1.1 MPa
